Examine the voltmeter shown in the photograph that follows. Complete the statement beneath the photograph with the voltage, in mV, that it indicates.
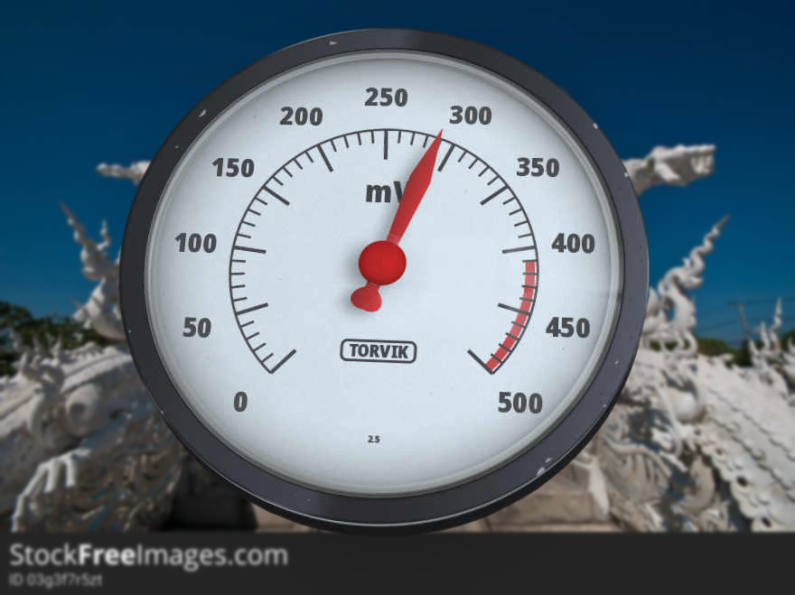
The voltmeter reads 290 mV
